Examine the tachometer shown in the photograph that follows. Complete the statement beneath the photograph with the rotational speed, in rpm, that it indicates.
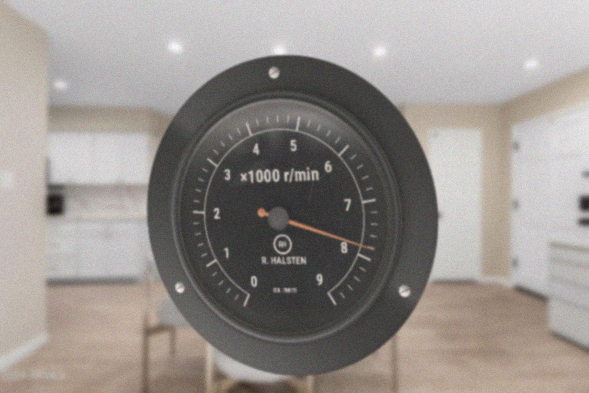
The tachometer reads 7800 rpm
